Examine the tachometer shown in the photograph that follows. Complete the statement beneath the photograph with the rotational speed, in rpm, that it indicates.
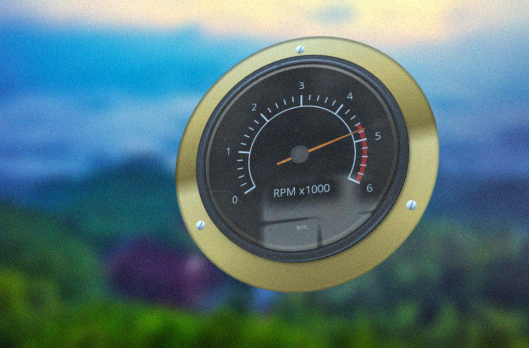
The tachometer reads 4800 rpm
